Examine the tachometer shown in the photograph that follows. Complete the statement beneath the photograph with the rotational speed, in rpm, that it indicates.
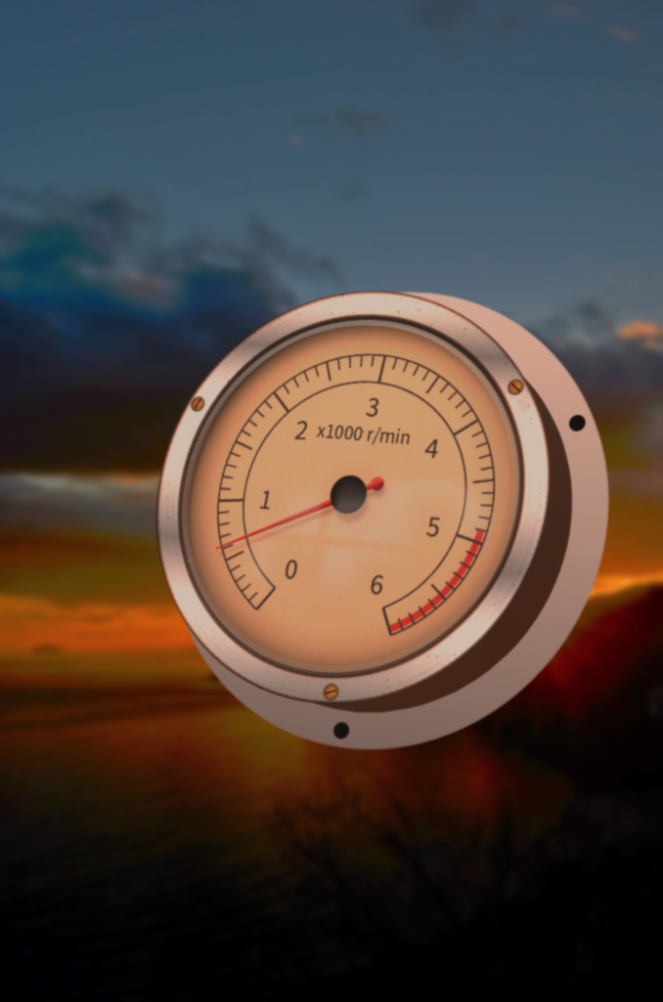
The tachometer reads 600 rpm
